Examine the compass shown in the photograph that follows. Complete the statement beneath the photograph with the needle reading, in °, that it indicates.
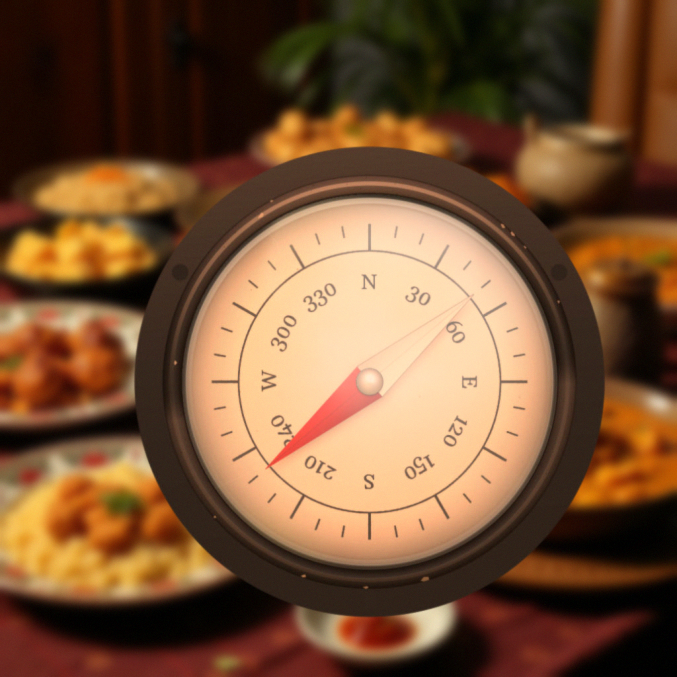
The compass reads 230 °
